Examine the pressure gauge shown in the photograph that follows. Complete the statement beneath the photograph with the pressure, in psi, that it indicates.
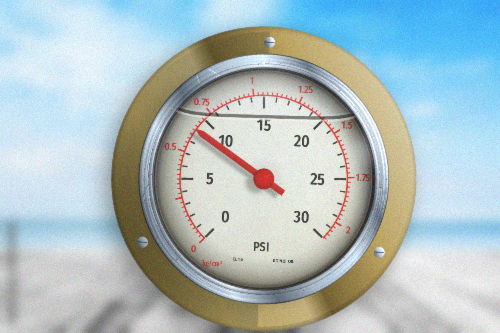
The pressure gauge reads 9 psi
